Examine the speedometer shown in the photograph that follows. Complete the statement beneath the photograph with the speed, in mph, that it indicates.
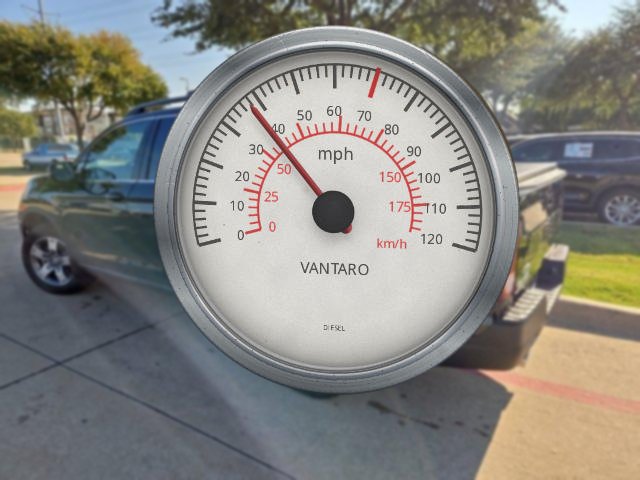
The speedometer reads 38 mph
